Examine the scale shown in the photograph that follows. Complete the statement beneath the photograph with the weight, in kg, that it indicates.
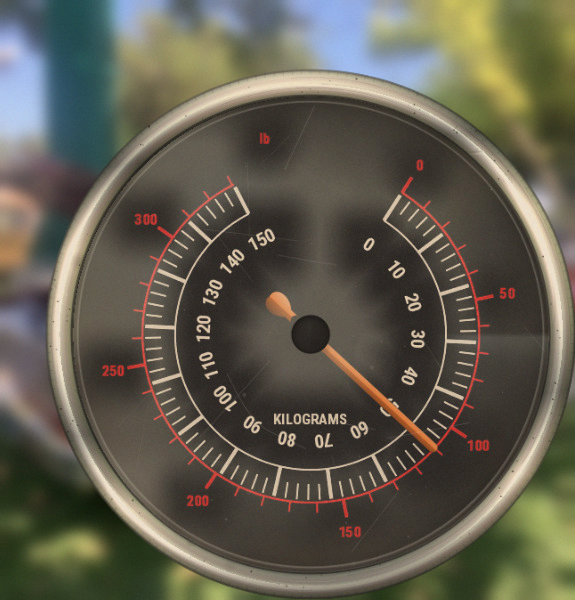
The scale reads 50 kg
